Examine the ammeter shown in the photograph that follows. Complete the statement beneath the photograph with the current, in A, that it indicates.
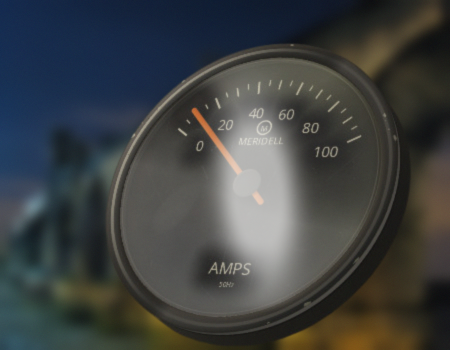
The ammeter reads 10 A
